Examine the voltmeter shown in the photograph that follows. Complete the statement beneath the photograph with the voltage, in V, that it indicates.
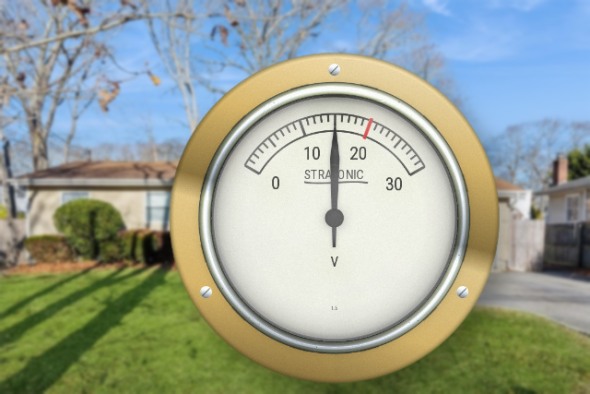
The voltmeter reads 15 V
